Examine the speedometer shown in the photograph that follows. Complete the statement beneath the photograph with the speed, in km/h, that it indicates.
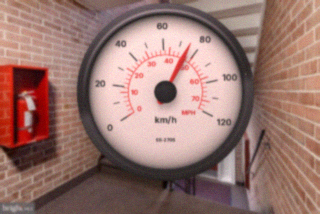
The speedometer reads 75 km/h
